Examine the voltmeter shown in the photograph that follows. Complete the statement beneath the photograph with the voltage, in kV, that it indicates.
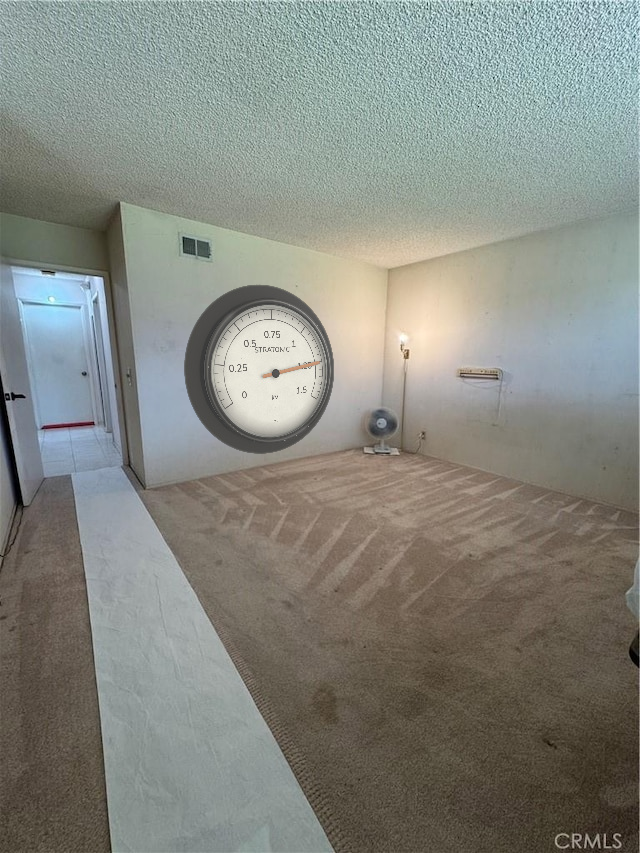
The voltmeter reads 1.25 kV
